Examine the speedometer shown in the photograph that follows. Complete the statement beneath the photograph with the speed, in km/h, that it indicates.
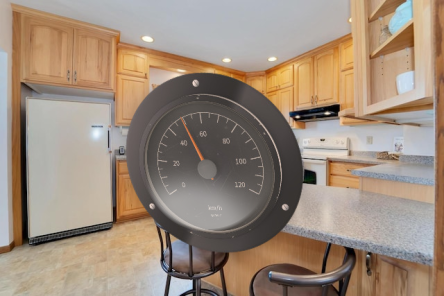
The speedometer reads 50 km/h
